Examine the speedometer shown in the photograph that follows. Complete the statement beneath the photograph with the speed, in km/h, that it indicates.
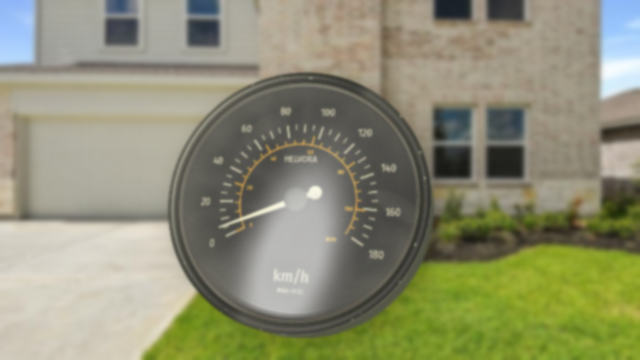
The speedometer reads 5 km/h
